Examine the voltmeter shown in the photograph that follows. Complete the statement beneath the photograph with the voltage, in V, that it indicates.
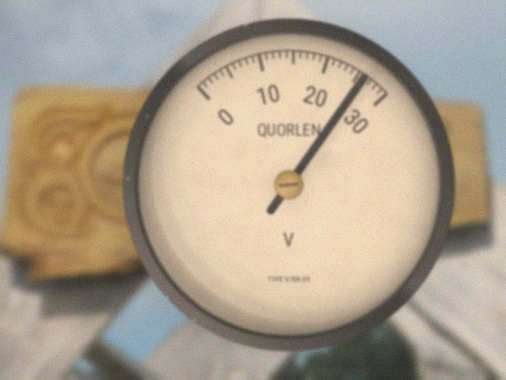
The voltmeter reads 26 V
